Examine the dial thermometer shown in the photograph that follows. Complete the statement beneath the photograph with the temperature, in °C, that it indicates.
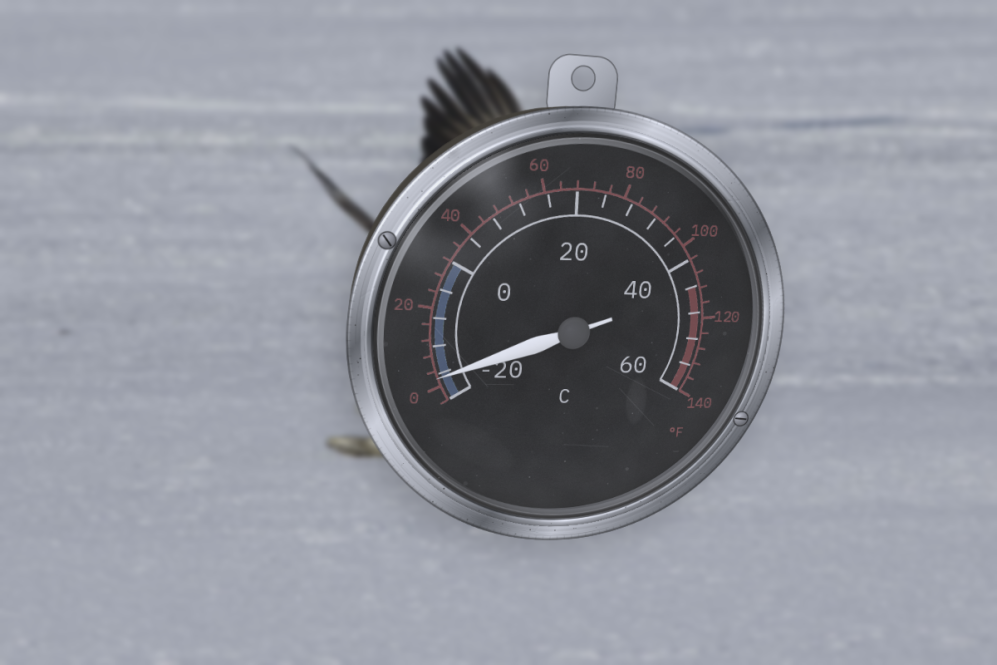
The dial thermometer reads -16 °C
